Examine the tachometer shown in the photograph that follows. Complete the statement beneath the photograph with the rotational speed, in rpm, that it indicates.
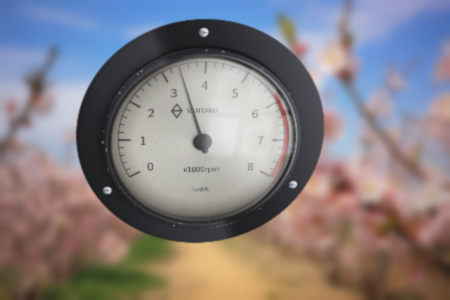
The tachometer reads 3400 rpm
